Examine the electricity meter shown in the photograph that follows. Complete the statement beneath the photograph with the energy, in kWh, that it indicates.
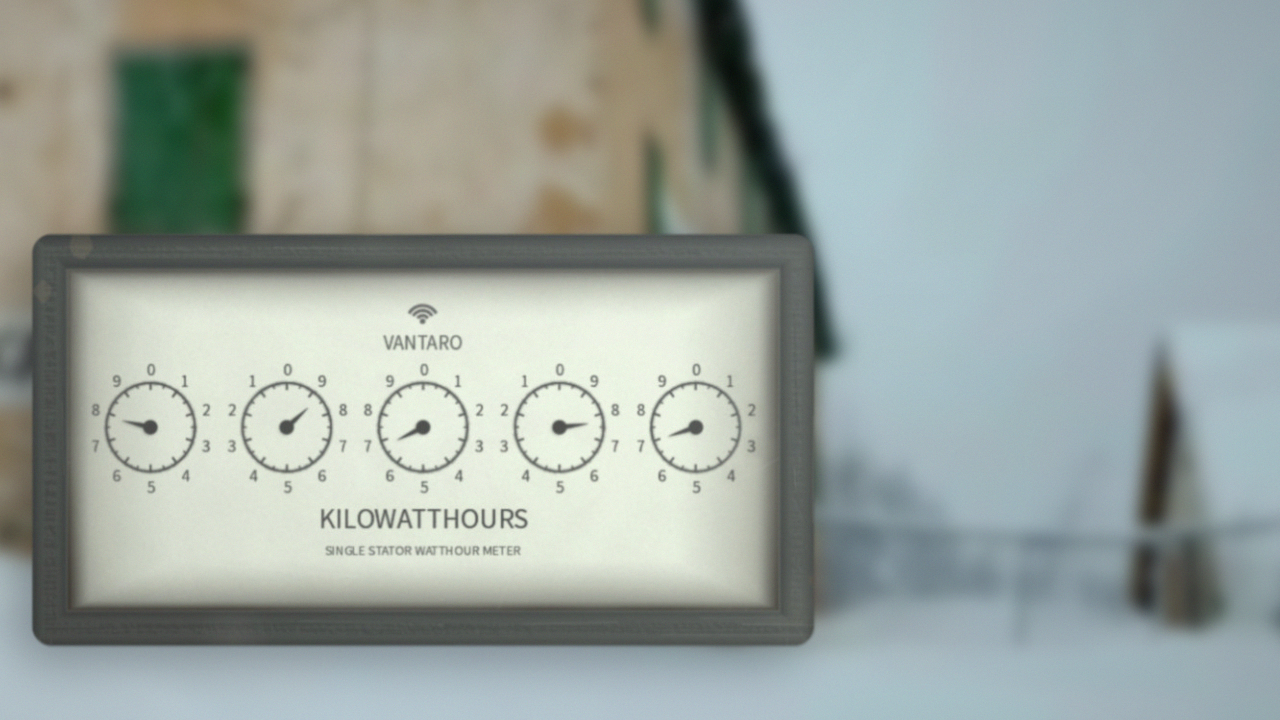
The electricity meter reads 78677 kWh
